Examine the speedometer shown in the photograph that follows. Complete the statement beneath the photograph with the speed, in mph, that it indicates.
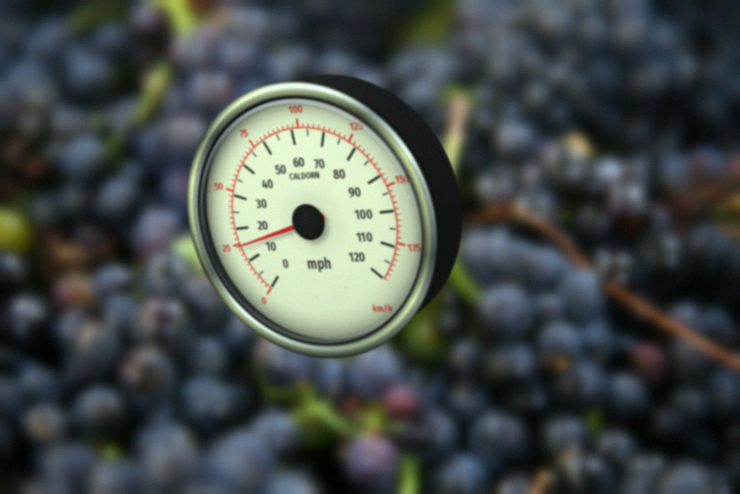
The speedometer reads 15 mph
